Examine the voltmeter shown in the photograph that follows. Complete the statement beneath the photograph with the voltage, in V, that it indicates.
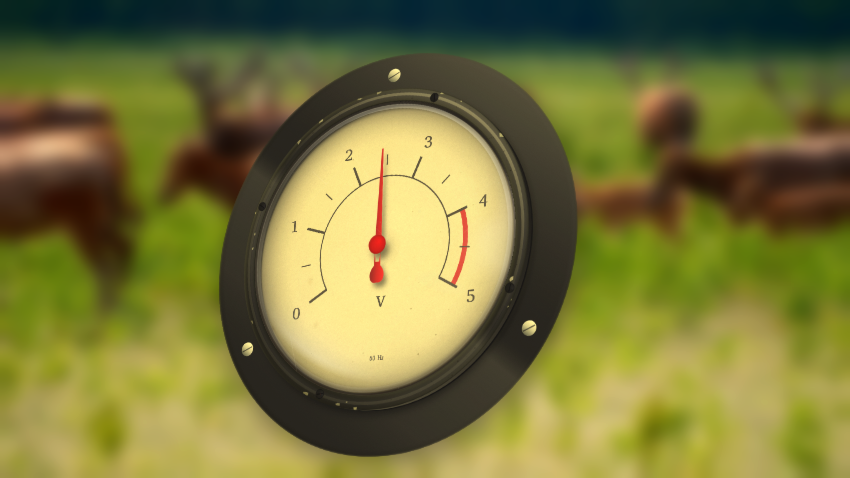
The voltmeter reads 2.5 V
